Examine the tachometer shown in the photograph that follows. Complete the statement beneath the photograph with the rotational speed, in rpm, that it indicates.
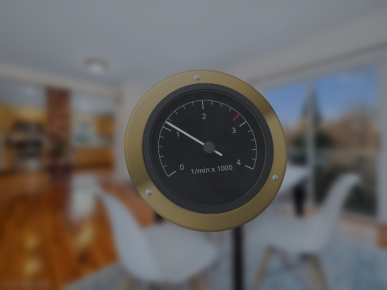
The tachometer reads 1100 rpm
